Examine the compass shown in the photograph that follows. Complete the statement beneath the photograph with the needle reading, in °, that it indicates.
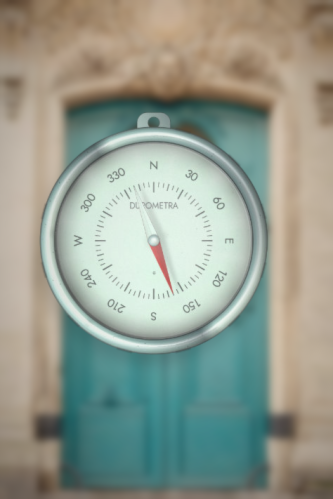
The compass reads 160 °
